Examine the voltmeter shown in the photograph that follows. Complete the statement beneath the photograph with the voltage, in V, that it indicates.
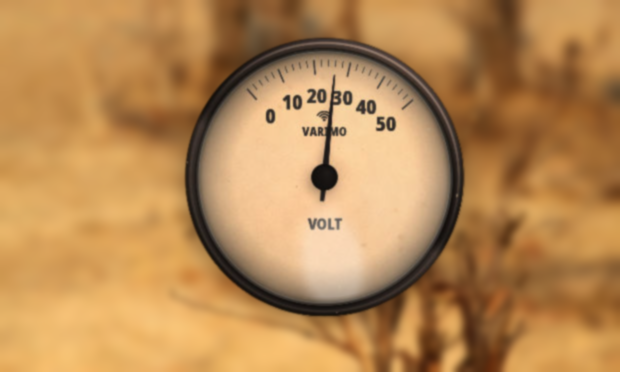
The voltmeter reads 26 V
